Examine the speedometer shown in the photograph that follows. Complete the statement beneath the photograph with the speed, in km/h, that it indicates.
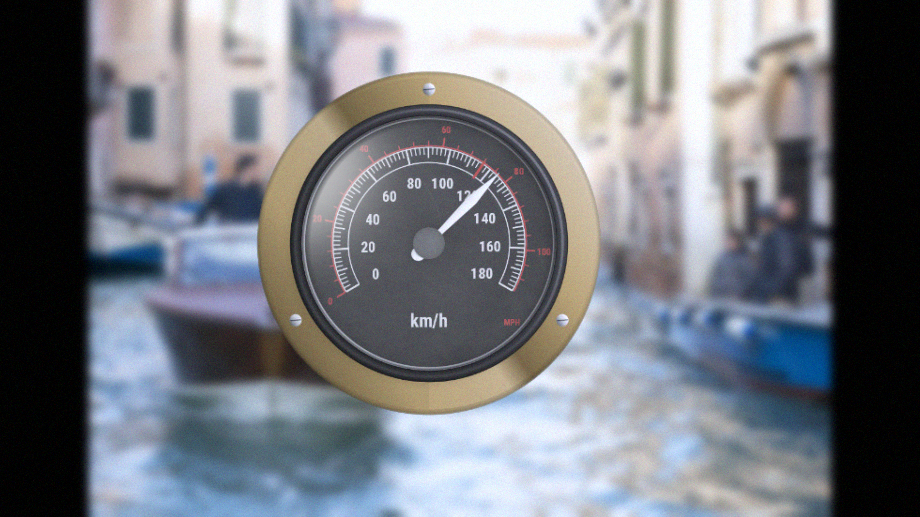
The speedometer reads 124 km/h
